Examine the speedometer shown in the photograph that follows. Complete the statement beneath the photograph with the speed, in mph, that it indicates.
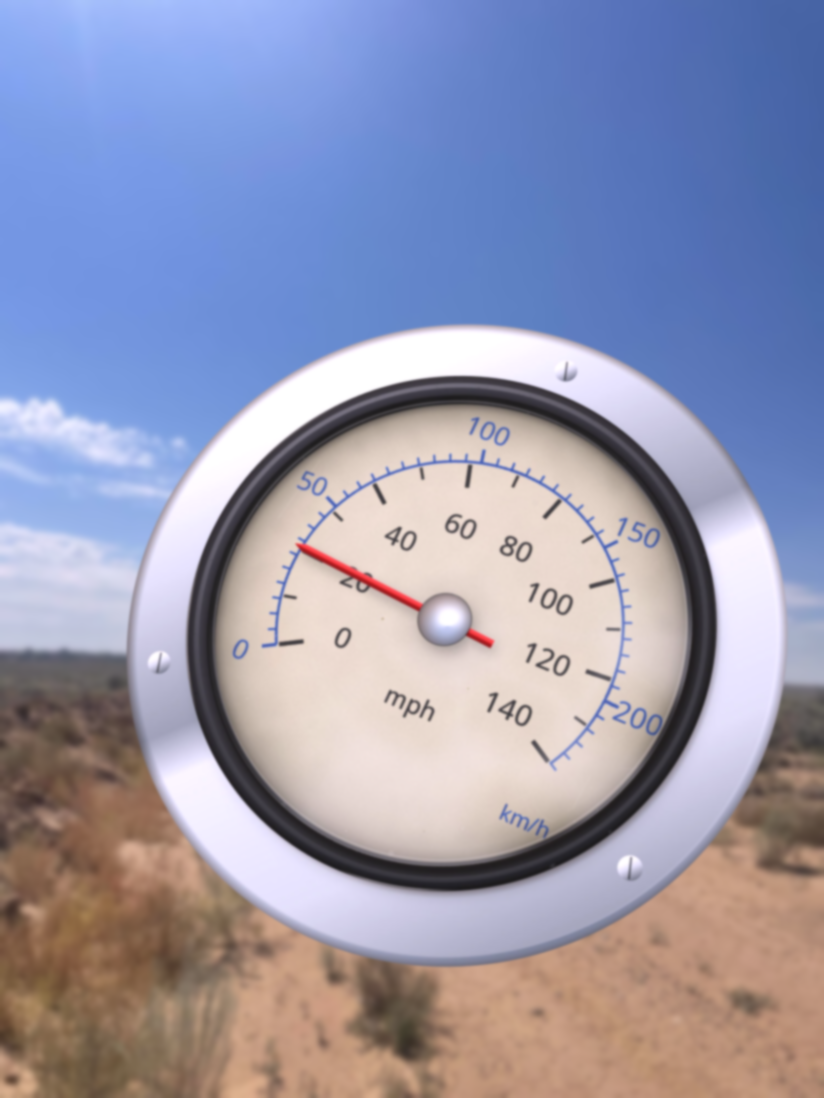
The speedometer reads 20 mph
